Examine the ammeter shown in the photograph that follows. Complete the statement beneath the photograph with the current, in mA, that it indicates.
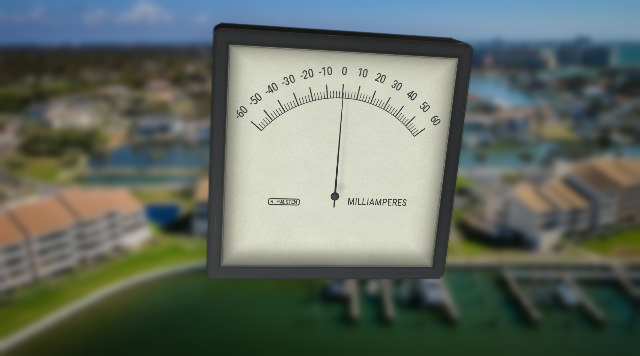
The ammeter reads 0 mA
